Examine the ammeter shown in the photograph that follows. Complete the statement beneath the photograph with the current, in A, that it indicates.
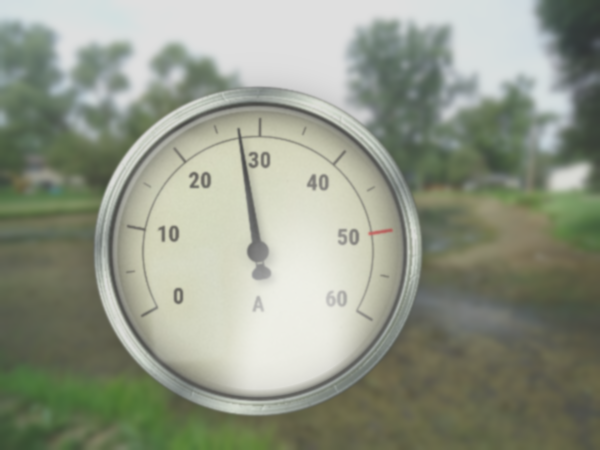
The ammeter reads 27.5 A
